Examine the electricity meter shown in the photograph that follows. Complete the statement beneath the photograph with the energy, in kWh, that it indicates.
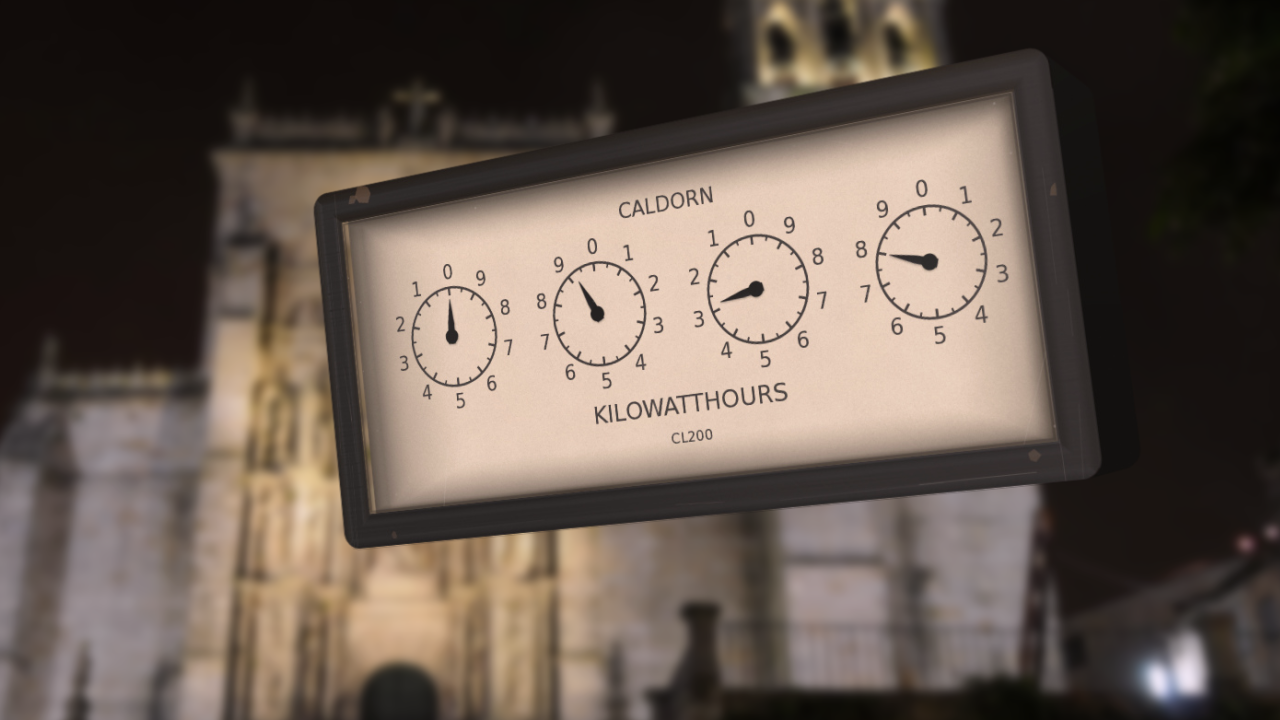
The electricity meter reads 9928 kWh
